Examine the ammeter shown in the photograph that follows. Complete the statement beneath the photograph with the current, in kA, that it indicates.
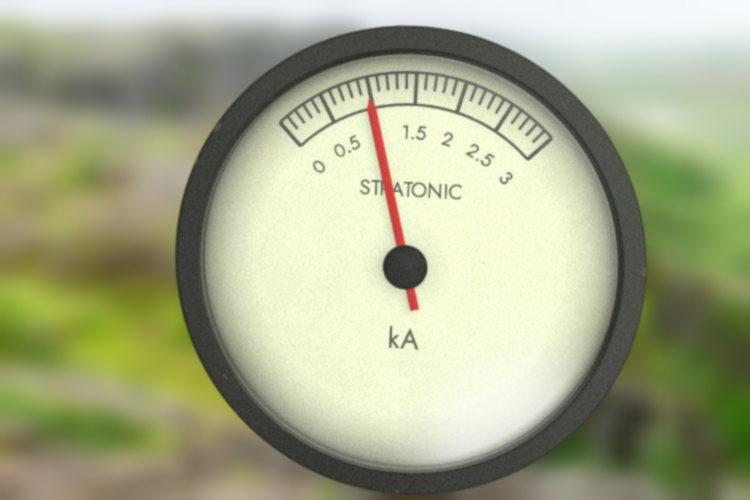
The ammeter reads 1 kA
